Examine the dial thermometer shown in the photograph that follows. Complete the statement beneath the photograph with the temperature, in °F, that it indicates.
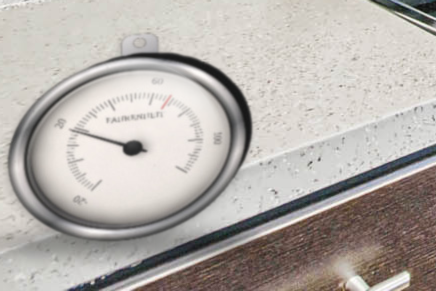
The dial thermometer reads 20 °F
